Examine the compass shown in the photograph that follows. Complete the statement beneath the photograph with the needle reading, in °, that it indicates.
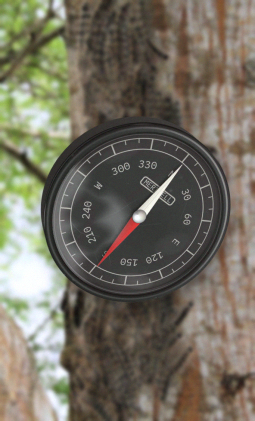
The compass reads 180 °
